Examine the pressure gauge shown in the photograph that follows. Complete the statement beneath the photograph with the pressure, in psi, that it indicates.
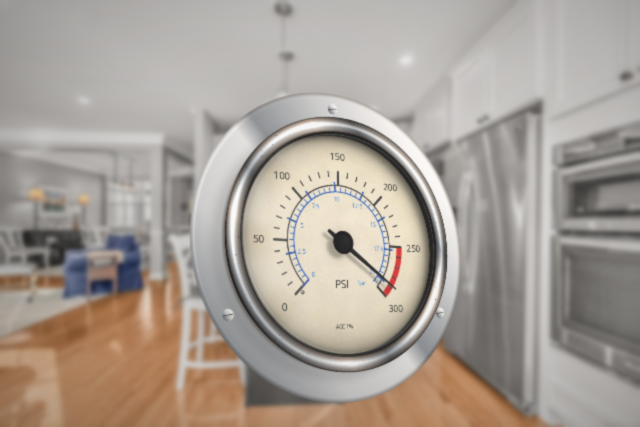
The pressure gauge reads 290 psi
